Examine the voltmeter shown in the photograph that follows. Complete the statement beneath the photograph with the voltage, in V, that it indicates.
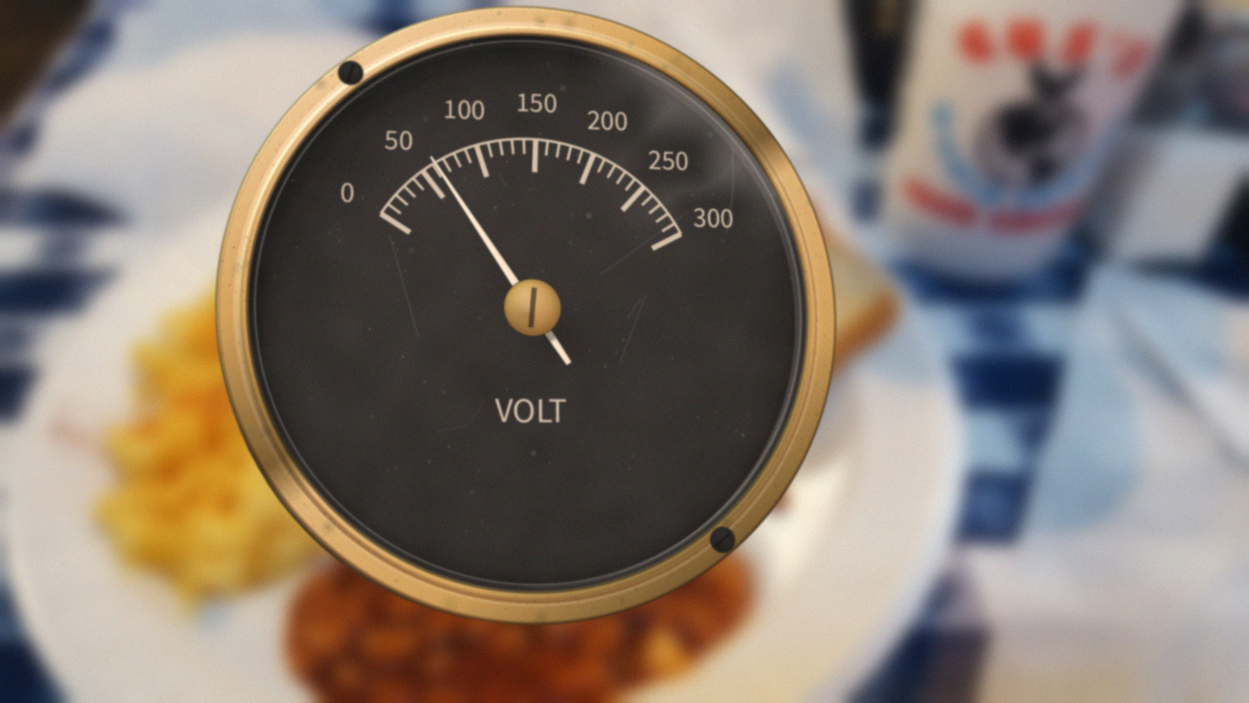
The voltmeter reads 60 V
